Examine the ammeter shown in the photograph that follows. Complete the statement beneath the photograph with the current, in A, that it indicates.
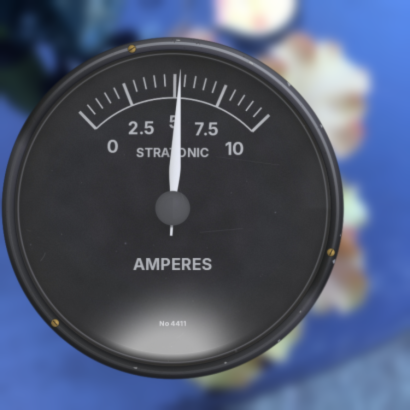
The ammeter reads 5.25 A
